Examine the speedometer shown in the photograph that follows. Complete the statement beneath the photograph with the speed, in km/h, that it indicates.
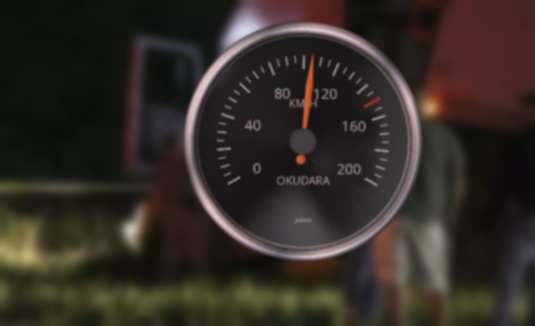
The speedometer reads 105 km/h
